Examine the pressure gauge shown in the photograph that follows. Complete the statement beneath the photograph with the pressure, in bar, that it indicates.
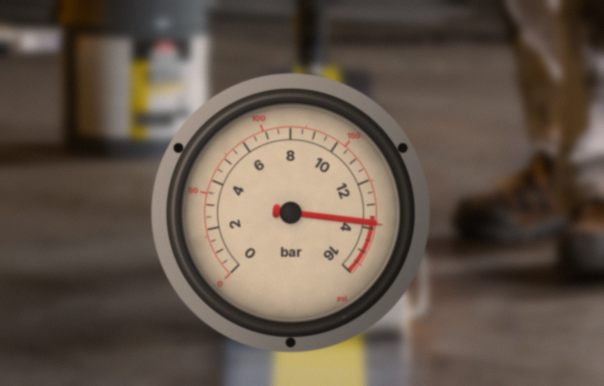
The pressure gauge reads 13.75 bar
